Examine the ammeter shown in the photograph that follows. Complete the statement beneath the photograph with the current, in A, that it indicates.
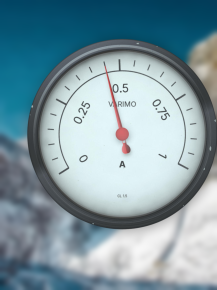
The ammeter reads 0.45 A
